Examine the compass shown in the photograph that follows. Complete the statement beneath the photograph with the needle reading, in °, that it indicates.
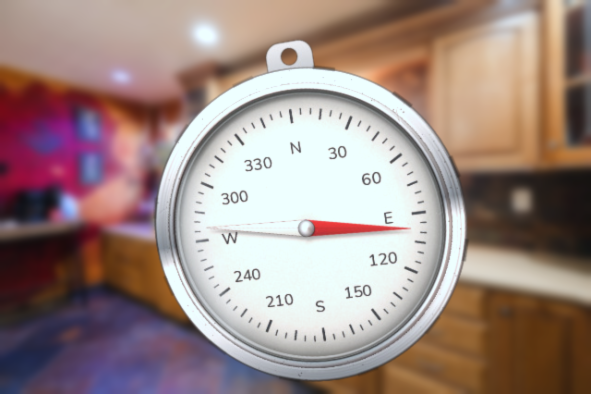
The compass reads 97.5 °
